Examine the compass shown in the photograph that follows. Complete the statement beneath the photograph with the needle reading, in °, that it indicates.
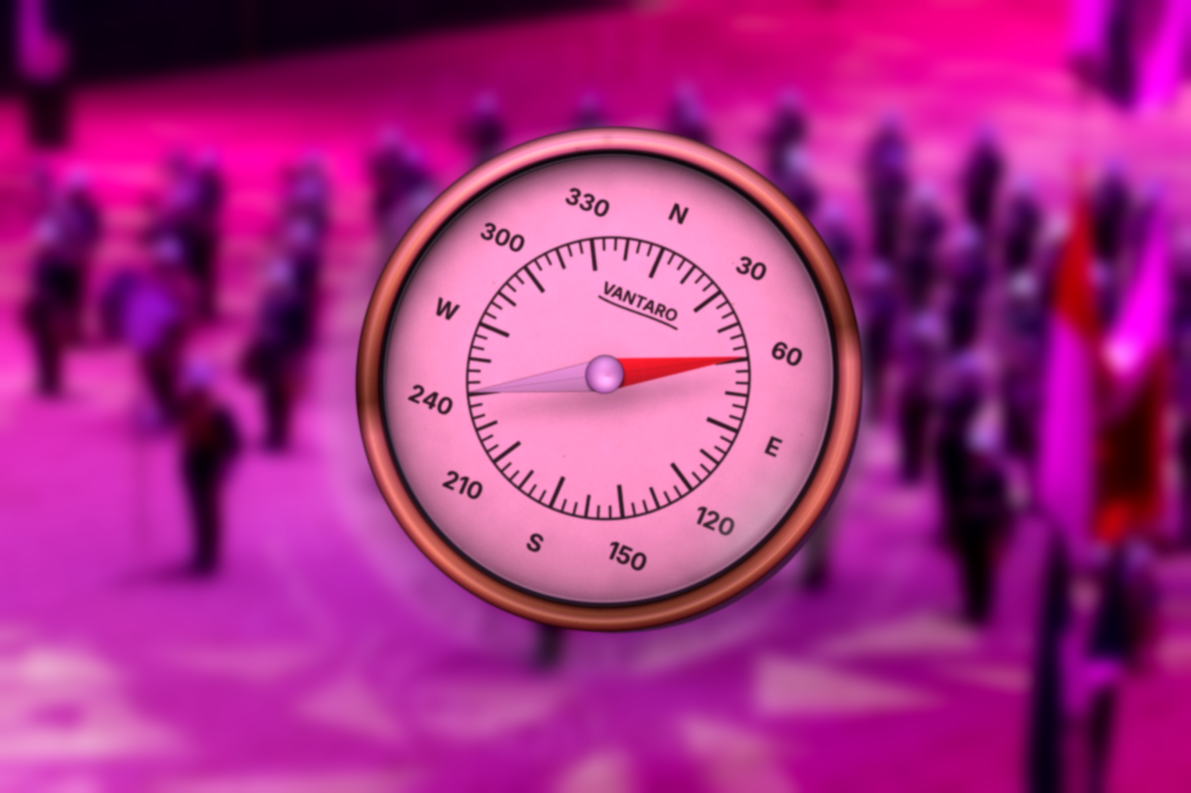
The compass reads 60 °
